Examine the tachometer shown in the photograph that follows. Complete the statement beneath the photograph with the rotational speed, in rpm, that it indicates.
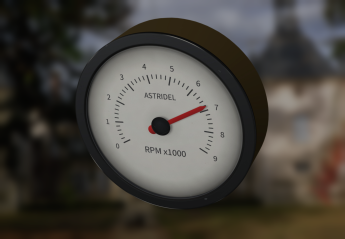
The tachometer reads 6800 rpm
